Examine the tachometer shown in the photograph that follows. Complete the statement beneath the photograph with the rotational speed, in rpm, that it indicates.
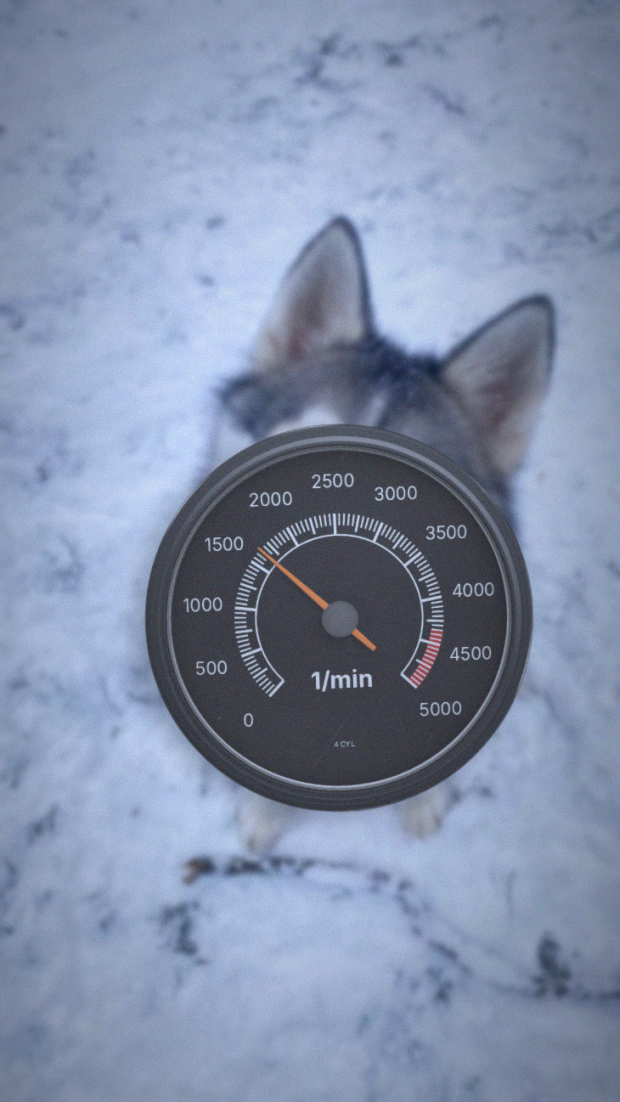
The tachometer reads 1650 rpm
